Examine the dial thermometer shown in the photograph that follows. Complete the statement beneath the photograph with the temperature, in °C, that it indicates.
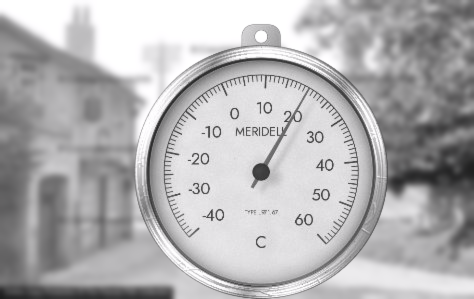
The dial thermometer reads 20 °C
